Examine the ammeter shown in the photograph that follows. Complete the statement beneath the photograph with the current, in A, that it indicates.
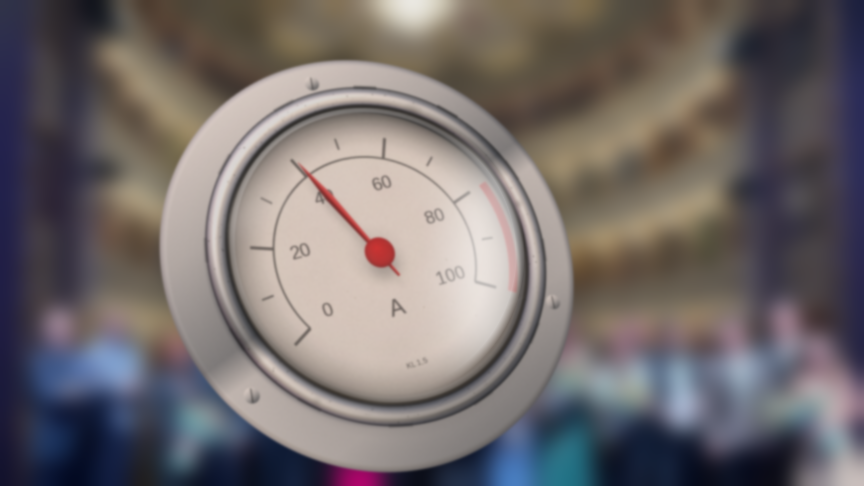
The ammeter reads 40 A
